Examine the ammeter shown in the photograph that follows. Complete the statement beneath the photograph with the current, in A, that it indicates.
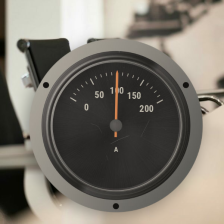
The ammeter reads 100 A
